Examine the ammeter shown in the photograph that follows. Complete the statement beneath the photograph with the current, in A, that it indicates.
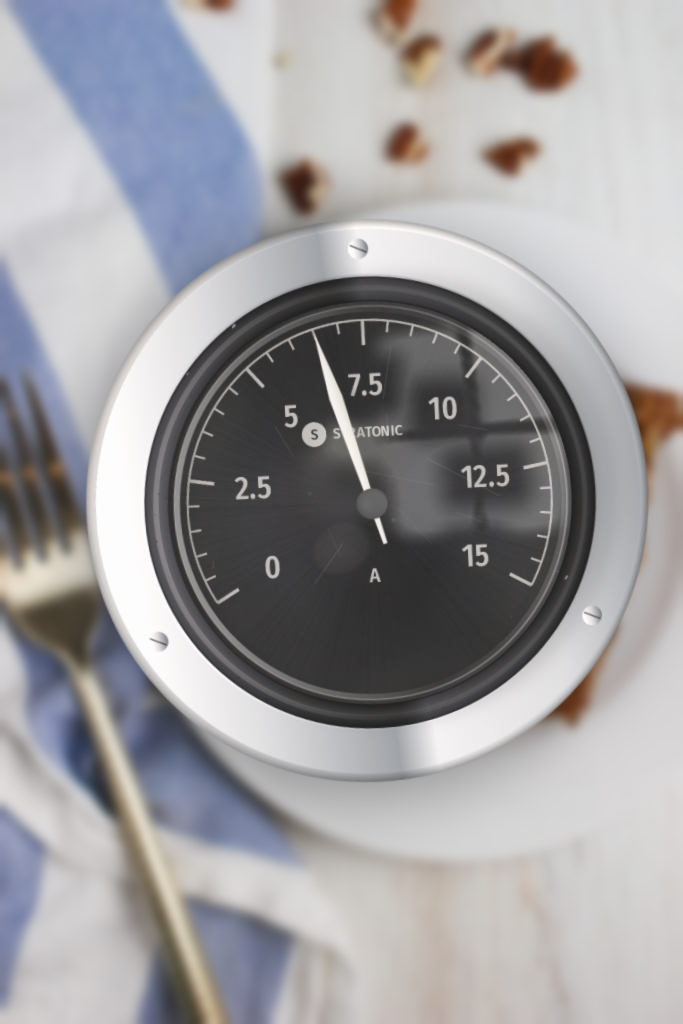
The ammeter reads 6.5 A
